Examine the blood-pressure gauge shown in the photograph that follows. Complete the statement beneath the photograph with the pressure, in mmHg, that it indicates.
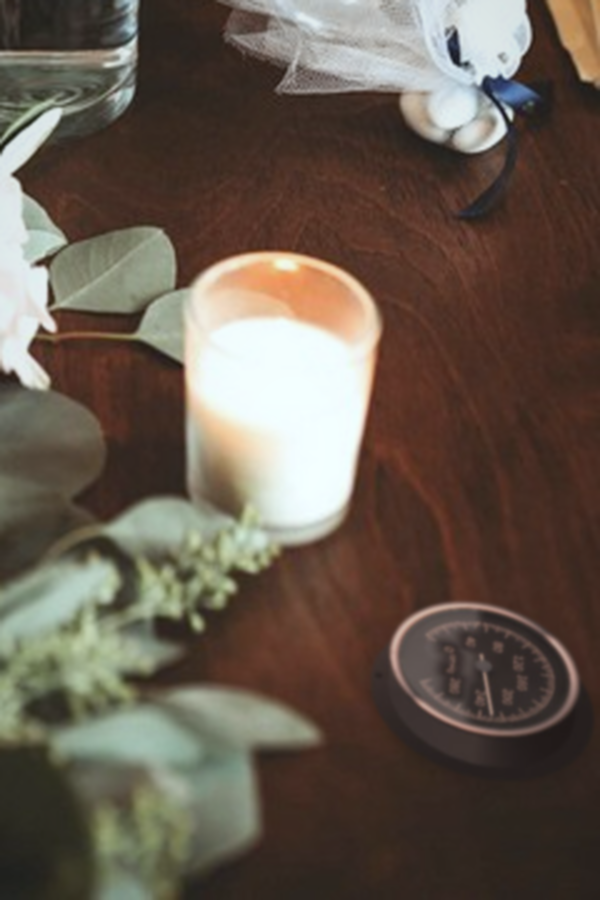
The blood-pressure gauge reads 230 mmHg
